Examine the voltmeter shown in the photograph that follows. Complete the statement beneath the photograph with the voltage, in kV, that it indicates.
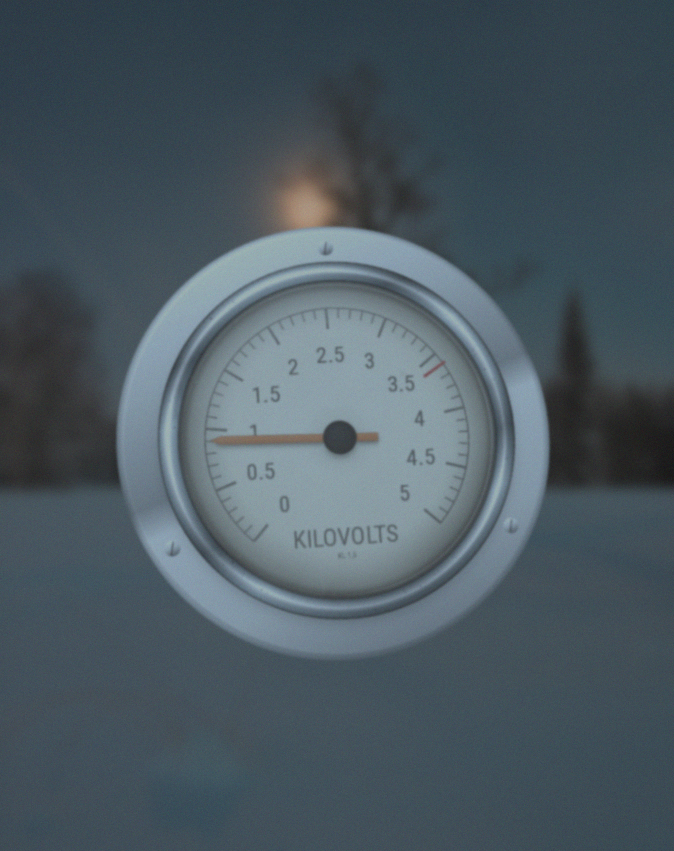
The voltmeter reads 0.9 kV
